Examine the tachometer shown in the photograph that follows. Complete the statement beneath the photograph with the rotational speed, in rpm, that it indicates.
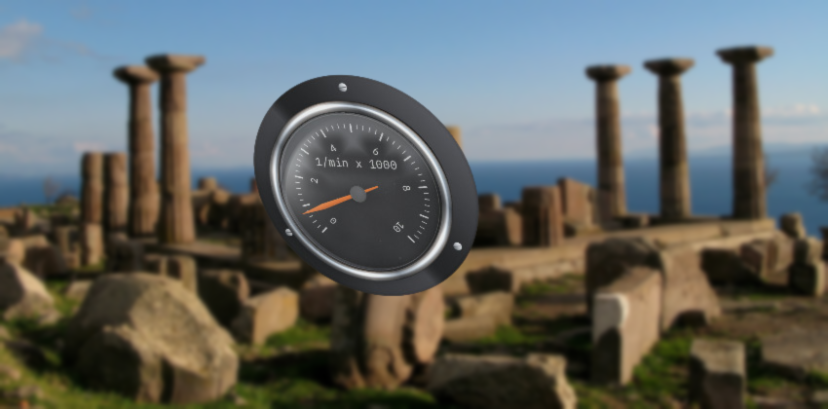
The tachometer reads 800 rpm
